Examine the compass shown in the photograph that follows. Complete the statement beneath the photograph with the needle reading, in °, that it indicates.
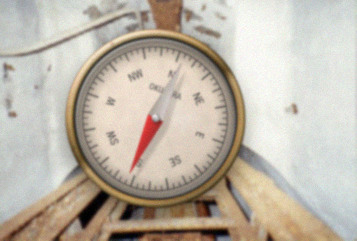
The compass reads 185 °
